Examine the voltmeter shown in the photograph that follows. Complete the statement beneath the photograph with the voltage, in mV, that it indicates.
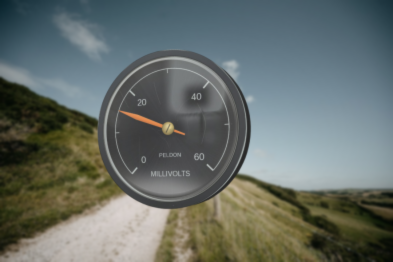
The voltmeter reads 15 mV
